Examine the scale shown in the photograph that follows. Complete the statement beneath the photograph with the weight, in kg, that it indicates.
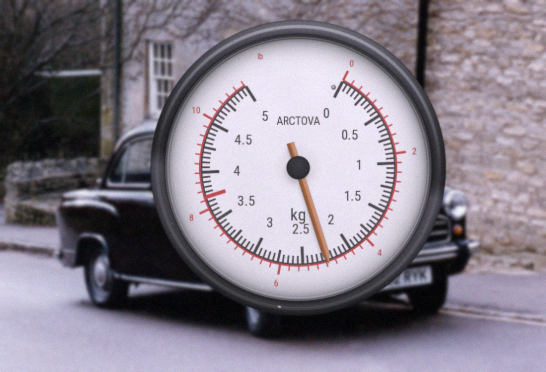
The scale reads 2.25 kg
